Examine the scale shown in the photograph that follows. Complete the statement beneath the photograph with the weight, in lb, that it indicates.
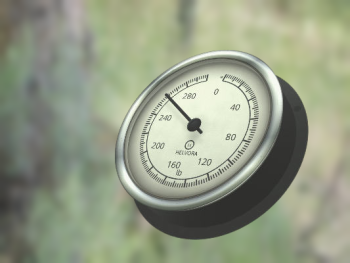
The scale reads 260 lb
